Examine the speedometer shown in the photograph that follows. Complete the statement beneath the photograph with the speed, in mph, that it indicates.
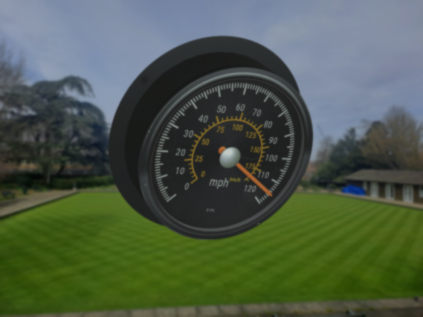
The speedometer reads 115 mph
